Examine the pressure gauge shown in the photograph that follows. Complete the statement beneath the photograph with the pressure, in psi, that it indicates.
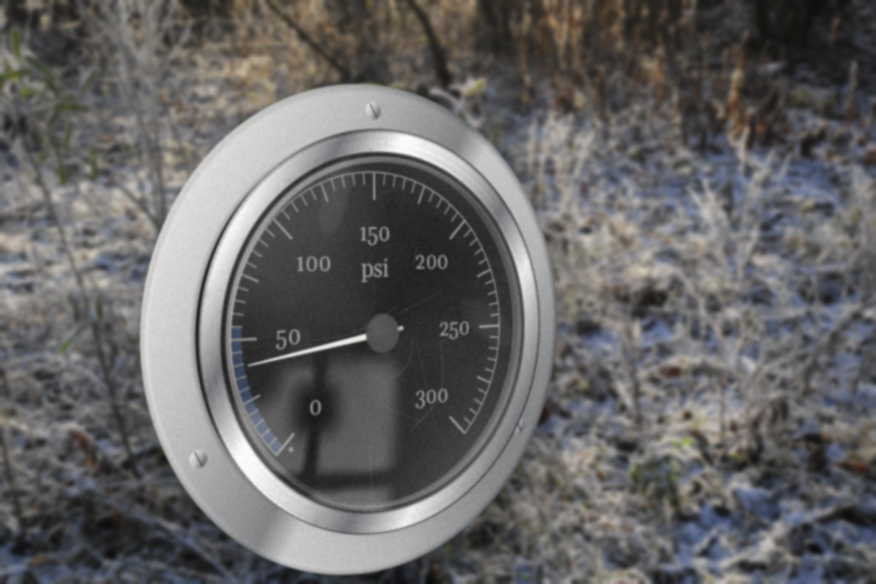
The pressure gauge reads 40 psi
